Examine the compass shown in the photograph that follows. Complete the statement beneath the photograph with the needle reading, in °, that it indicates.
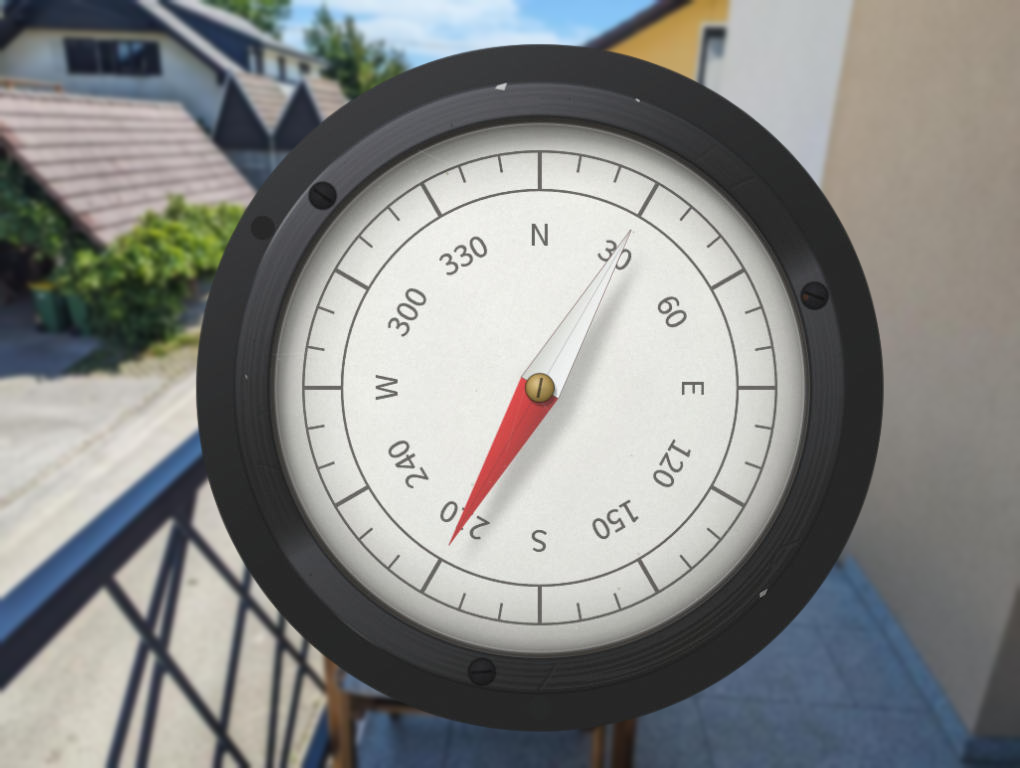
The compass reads 210 °
